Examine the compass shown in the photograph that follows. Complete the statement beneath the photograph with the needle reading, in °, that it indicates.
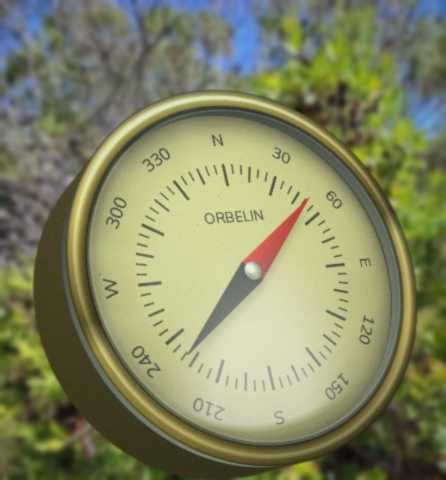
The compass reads 50 °
